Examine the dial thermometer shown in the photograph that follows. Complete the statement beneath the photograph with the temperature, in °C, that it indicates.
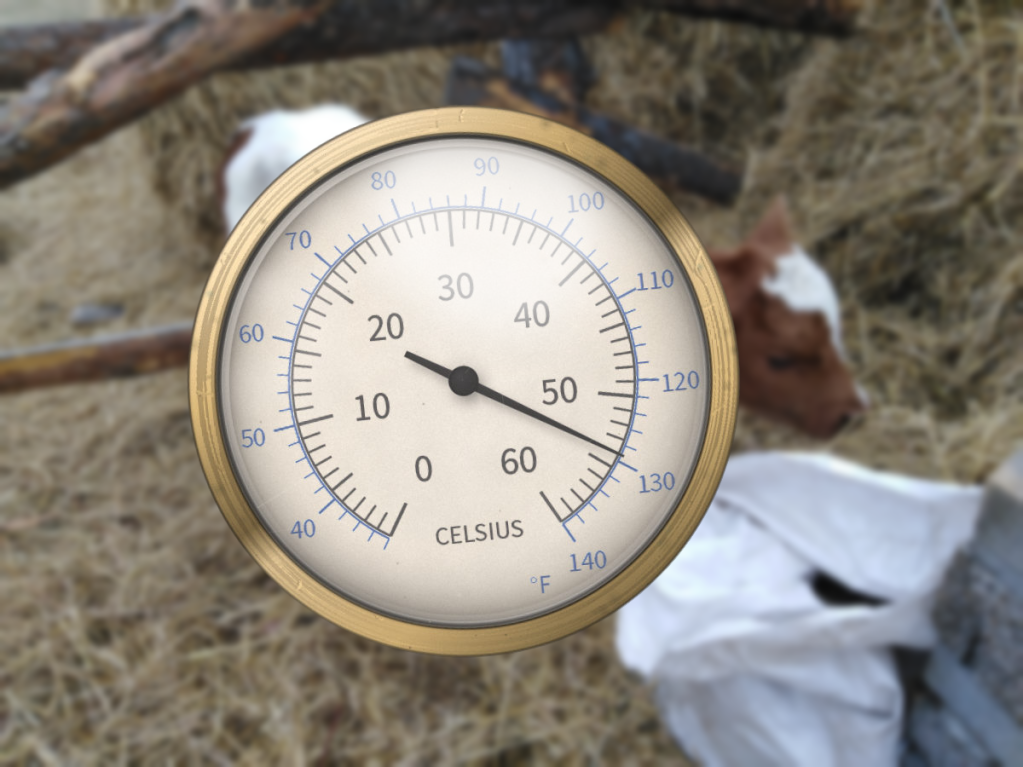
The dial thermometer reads 54 °C
